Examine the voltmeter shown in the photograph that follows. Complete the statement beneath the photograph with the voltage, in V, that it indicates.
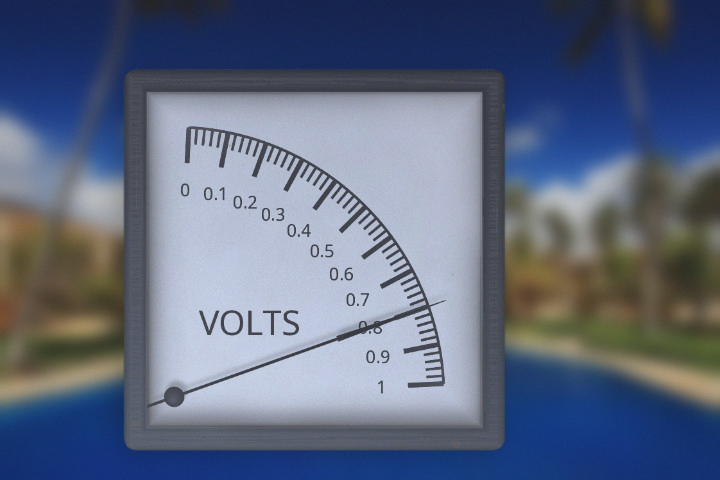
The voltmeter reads 0.8 V
